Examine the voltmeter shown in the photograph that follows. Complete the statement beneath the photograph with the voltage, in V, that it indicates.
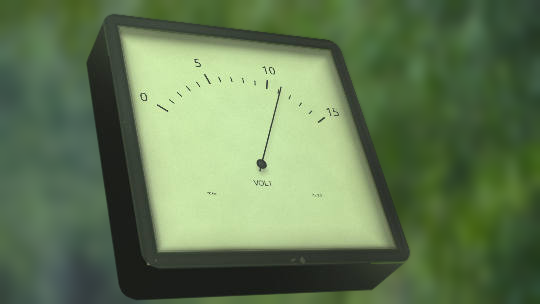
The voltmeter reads 11 V
